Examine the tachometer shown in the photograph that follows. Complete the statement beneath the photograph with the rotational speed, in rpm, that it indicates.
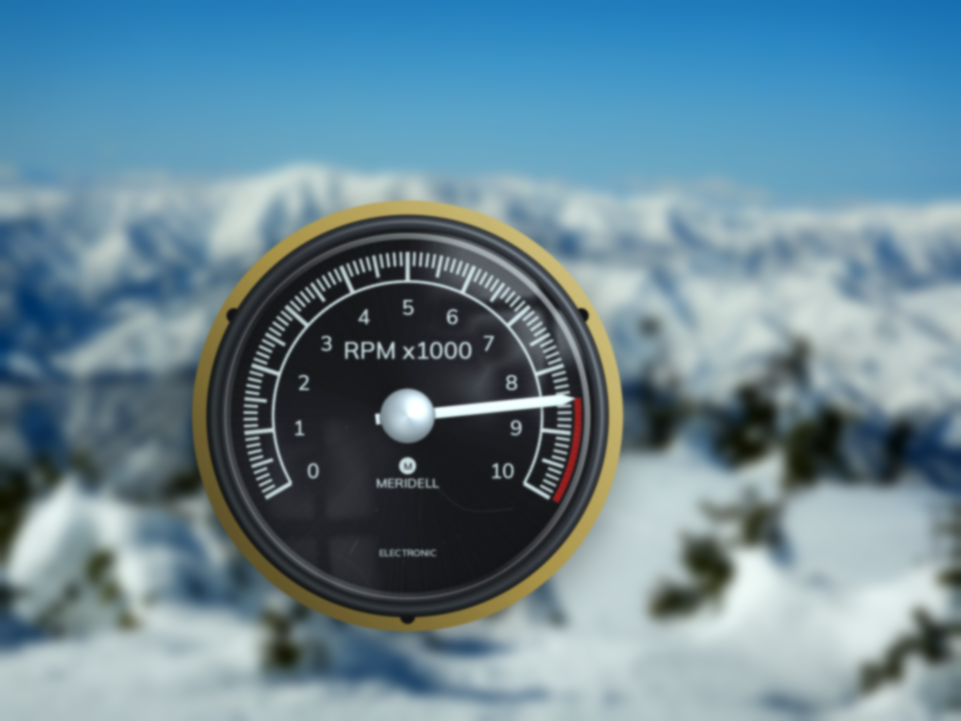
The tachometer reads 8500 rpm
